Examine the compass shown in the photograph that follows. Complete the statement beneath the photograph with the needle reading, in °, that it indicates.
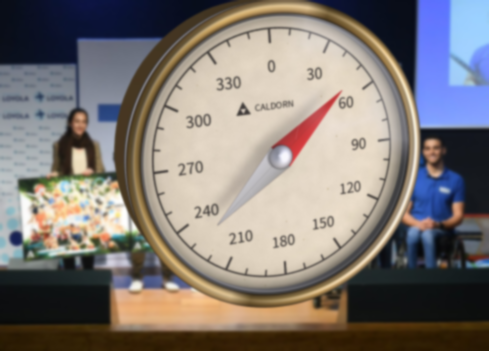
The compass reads 50 °
